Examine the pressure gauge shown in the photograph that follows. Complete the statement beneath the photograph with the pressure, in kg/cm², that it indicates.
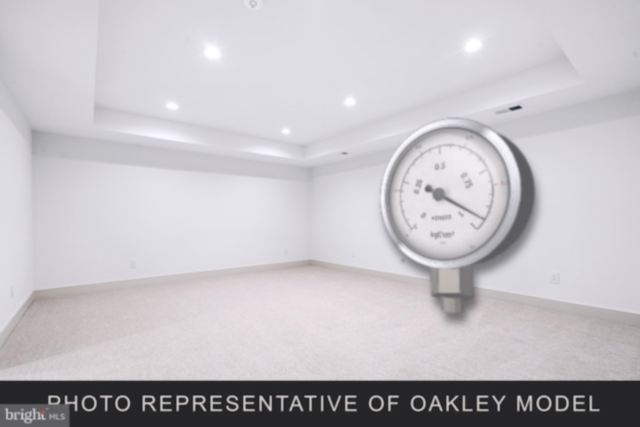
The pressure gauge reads 0.95 kg/cm²
